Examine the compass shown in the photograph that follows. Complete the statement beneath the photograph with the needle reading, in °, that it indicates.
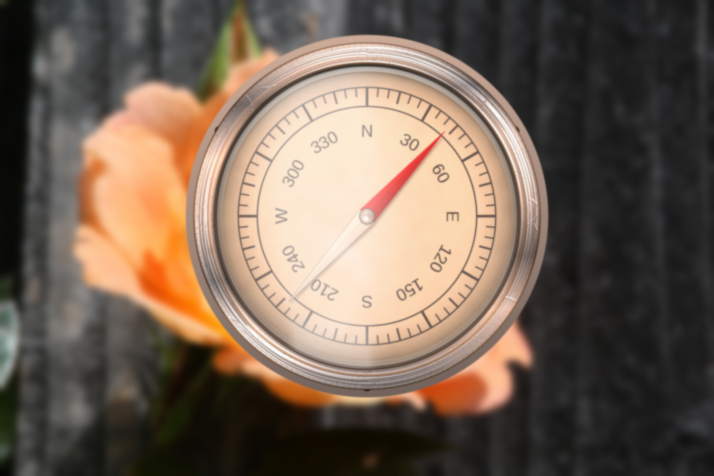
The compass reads 42.5 °
